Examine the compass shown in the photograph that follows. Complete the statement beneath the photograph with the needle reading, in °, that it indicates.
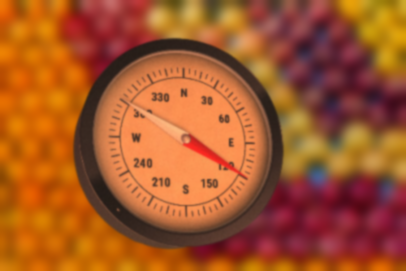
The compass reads 120 °
